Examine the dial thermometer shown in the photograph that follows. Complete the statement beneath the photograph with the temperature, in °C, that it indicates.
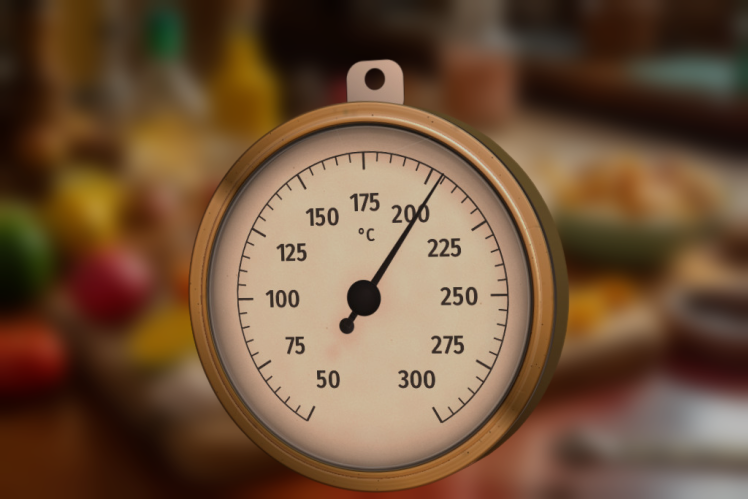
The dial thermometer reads 205 °C
